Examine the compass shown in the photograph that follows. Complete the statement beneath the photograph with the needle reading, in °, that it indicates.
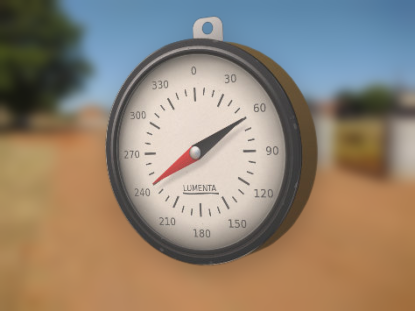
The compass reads 240 °
